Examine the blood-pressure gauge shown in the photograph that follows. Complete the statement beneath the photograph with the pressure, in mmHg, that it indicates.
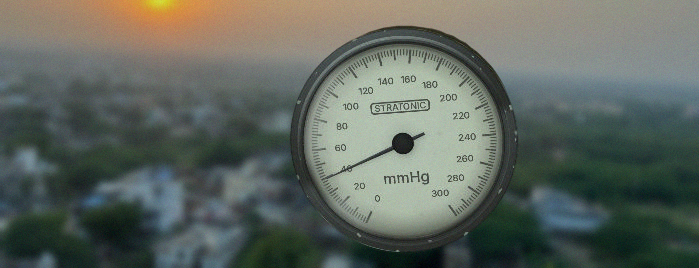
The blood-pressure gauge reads 40 mmHg
